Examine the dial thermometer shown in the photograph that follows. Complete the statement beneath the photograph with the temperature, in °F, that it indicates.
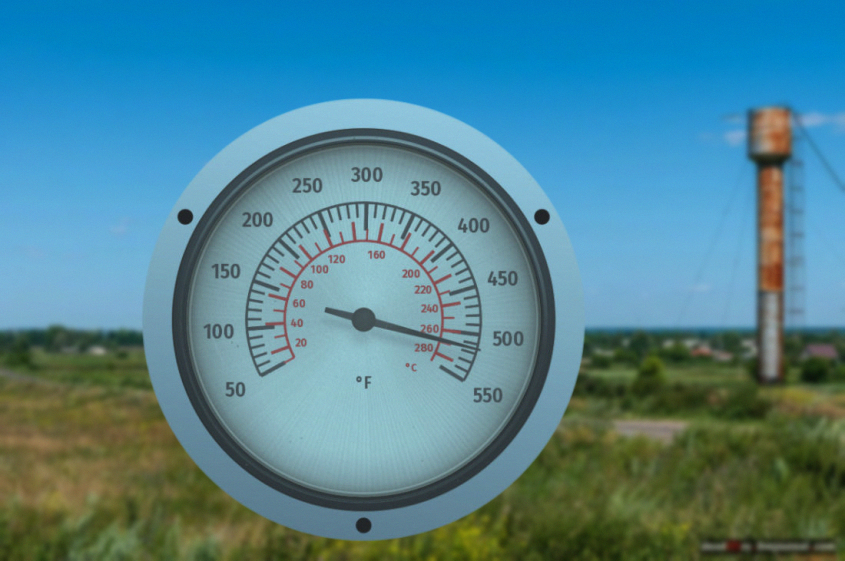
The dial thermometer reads 515 °F
